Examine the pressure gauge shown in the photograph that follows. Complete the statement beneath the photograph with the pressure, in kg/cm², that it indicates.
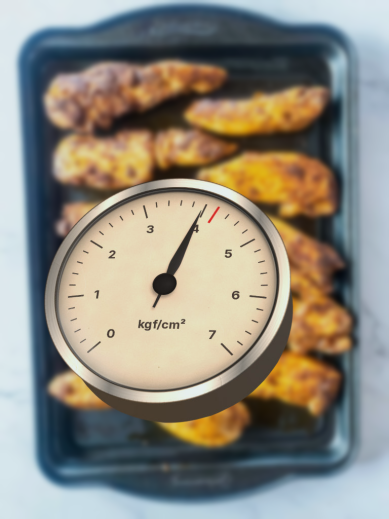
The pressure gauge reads 4 kg/cm²
